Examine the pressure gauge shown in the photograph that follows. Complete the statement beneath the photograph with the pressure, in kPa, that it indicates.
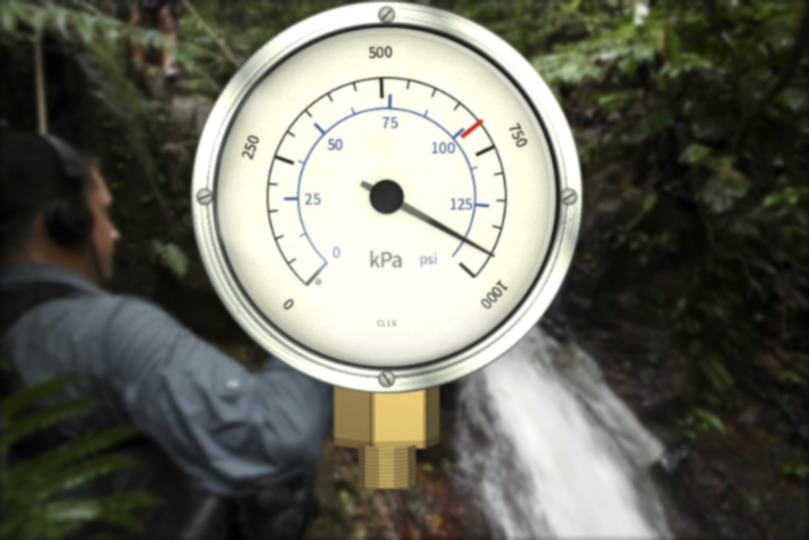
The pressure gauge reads 950 kPa
